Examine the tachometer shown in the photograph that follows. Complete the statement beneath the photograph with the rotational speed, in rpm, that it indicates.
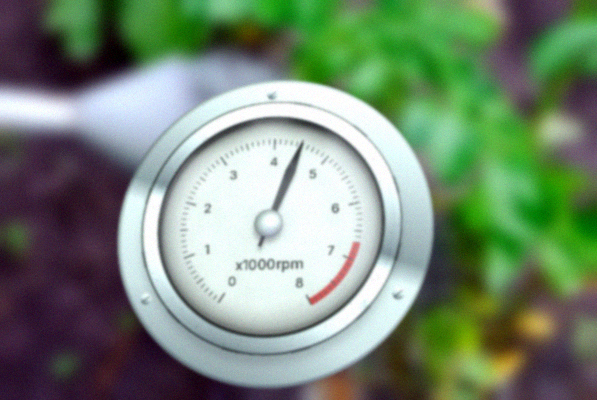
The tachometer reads 4500 rpm
